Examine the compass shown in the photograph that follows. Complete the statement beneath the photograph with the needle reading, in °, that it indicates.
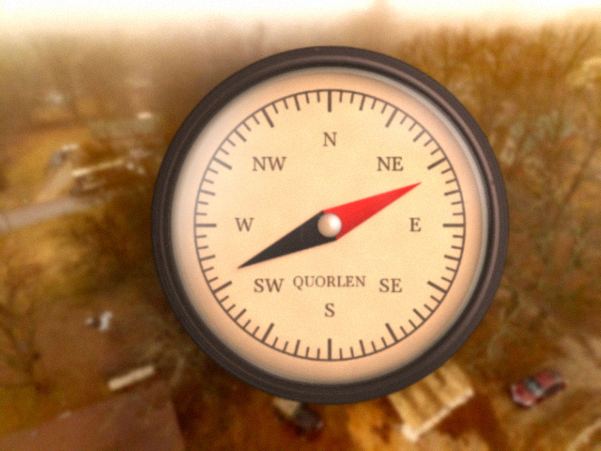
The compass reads 65 °
